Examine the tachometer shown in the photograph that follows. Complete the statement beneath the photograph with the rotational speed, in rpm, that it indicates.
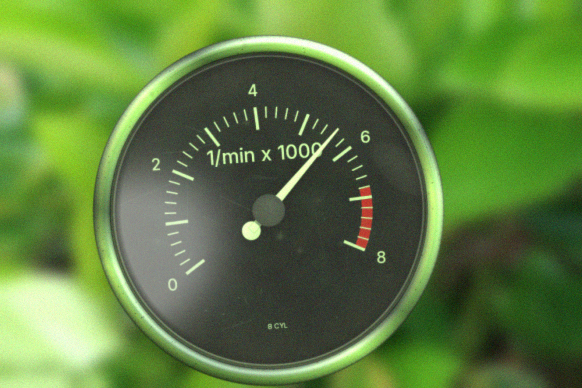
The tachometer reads 5600 rpm
